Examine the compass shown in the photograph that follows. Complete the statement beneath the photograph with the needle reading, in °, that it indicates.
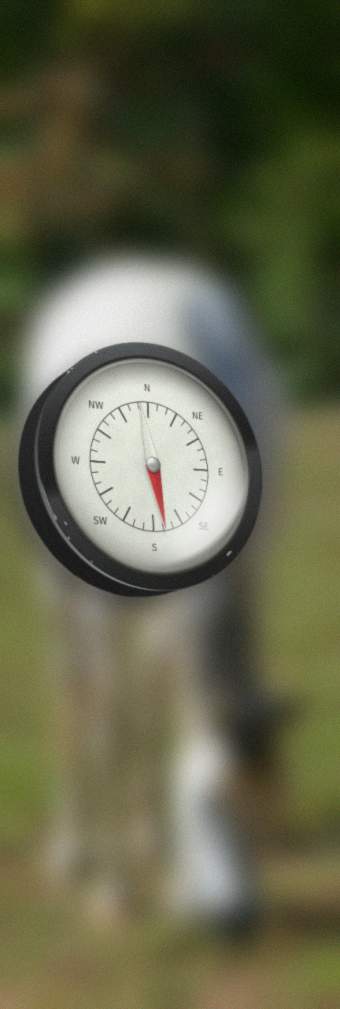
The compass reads 170 °
